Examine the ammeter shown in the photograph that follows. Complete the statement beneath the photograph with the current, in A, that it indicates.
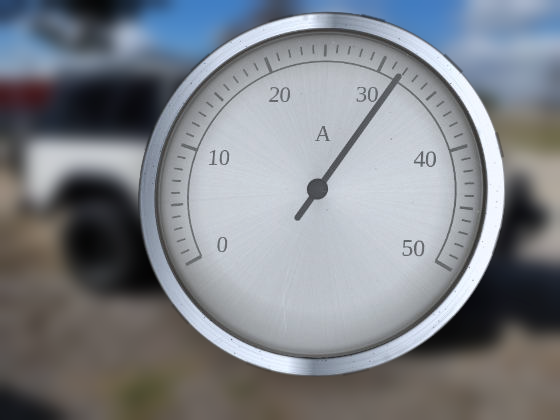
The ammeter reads 32 A
